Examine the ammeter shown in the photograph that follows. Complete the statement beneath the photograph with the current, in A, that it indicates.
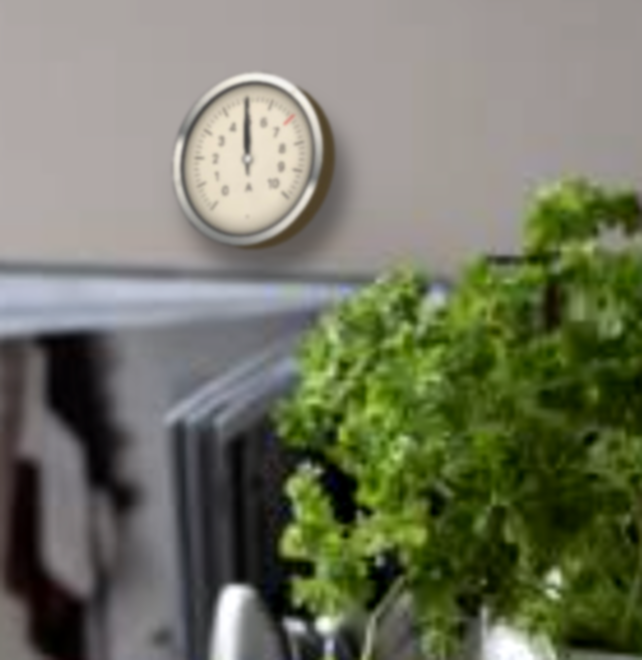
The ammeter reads 5 A
